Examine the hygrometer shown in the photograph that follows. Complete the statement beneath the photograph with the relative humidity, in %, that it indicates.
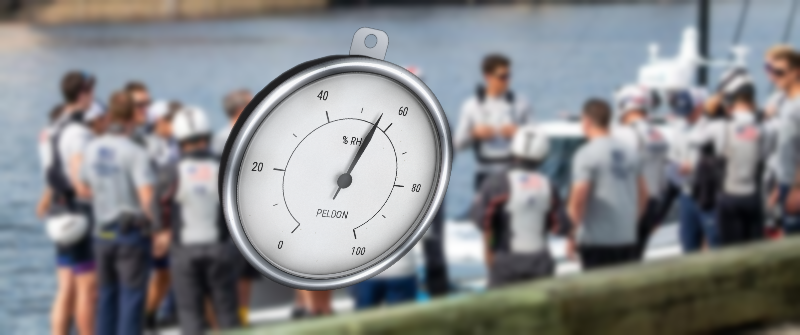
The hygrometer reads 55 %
